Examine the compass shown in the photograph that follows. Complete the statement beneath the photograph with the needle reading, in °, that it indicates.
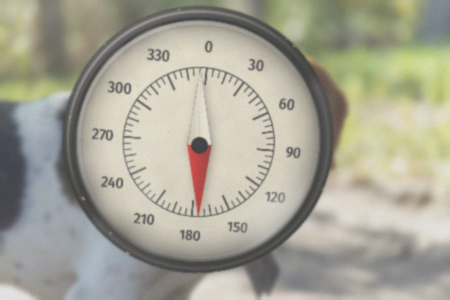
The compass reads 175 °
